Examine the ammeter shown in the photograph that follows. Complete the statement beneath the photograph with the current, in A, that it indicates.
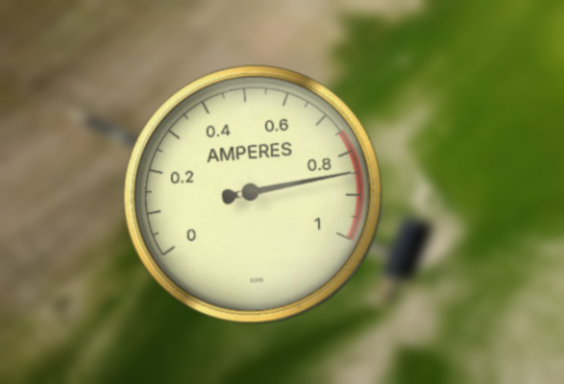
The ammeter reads 0.85 A
